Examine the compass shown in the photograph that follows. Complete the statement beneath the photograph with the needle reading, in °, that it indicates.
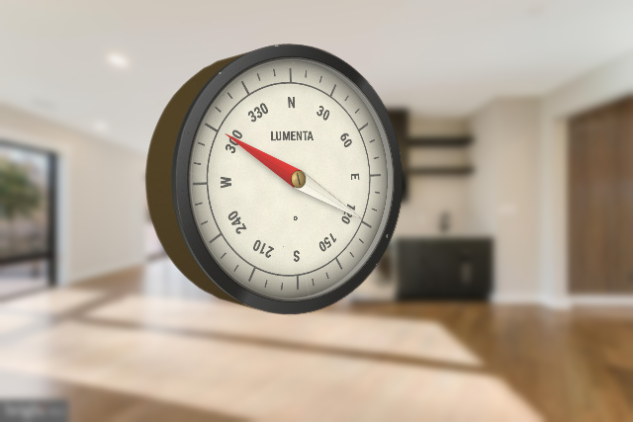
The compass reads 300 °
